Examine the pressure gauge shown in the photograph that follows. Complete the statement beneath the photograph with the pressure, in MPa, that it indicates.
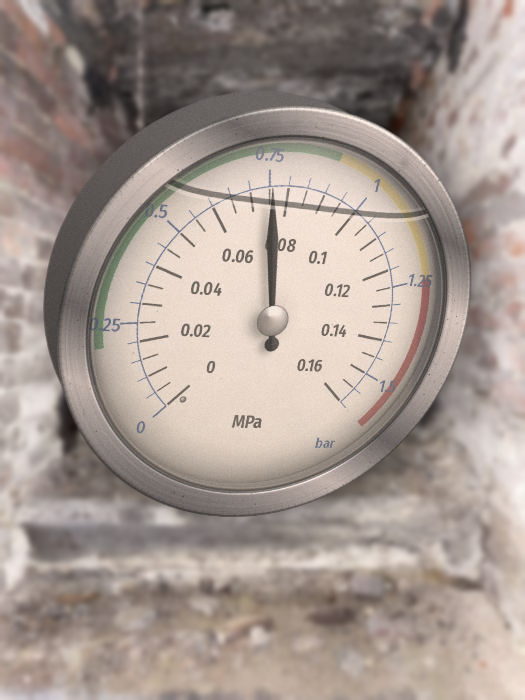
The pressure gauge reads 0.075 MPa
